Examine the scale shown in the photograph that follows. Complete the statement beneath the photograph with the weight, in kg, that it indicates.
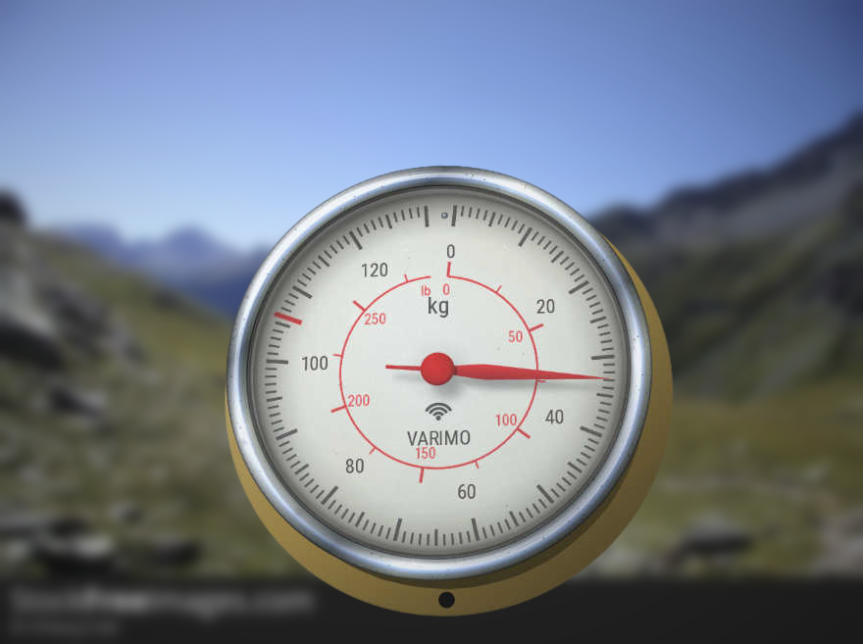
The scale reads 33 kg
